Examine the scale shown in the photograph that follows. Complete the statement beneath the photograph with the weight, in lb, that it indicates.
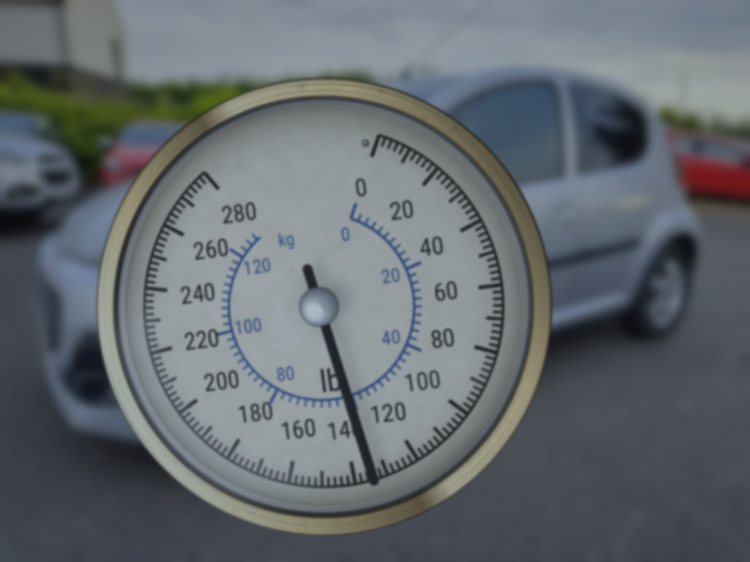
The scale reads 134 lb
